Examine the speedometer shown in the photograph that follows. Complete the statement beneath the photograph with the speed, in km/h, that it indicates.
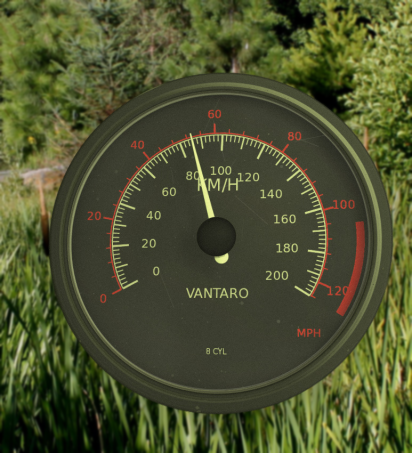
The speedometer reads 86 km/h
